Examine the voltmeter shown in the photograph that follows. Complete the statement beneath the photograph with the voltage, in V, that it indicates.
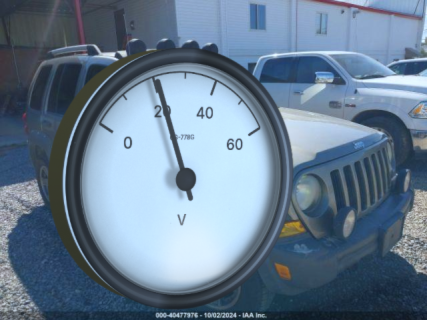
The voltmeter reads 20 V
